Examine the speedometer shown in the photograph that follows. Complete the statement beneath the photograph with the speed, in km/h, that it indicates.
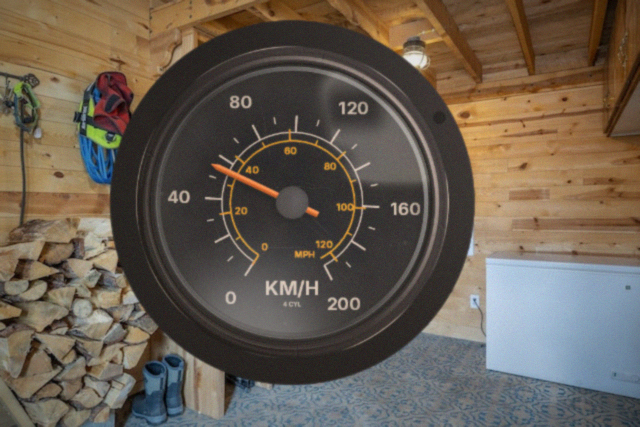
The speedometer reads 55 km/h
